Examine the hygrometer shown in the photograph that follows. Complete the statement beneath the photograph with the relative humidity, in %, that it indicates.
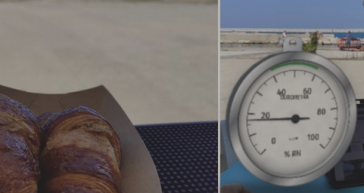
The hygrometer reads 17.5 %
